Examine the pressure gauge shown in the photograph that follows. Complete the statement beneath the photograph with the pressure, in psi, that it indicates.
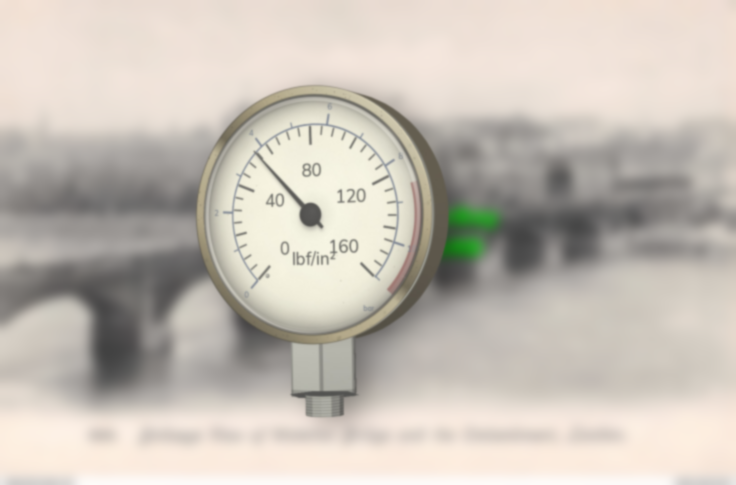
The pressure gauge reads 55 psi
